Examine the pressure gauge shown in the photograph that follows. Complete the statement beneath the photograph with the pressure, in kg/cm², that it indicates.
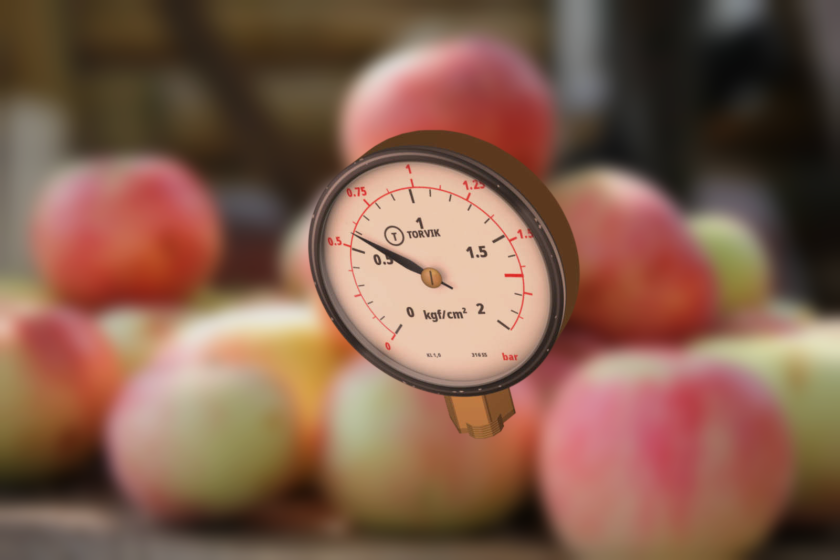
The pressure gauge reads 0.6 kg/cm²
